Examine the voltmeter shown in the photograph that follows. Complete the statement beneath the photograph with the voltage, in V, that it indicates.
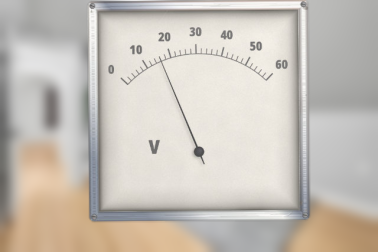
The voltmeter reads 16 V
